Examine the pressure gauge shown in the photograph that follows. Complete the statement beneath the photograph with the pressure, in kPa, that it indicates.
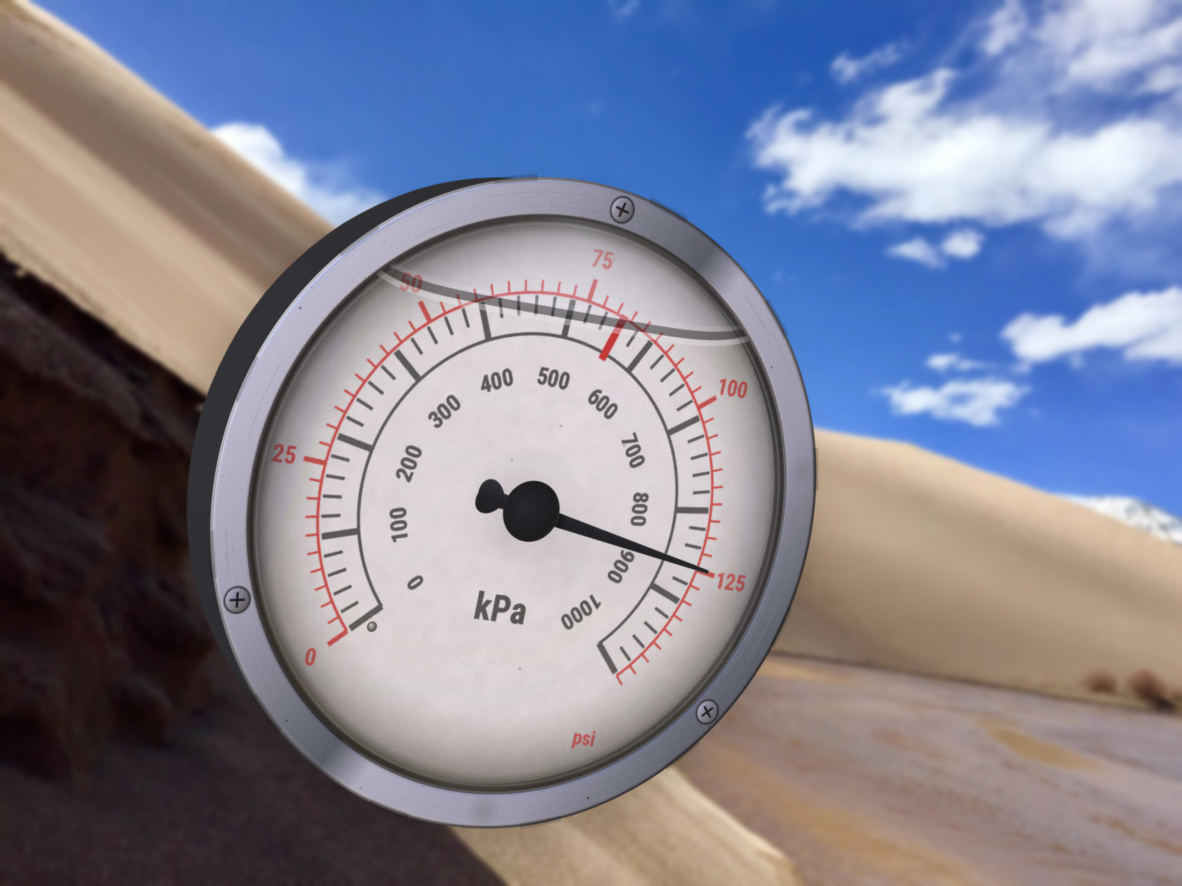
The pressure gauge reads 860 kPa
